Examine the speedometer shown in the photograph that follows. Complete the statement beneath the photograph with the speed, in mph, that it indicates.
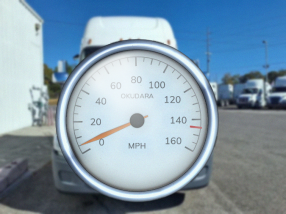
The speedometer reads 5 mph
